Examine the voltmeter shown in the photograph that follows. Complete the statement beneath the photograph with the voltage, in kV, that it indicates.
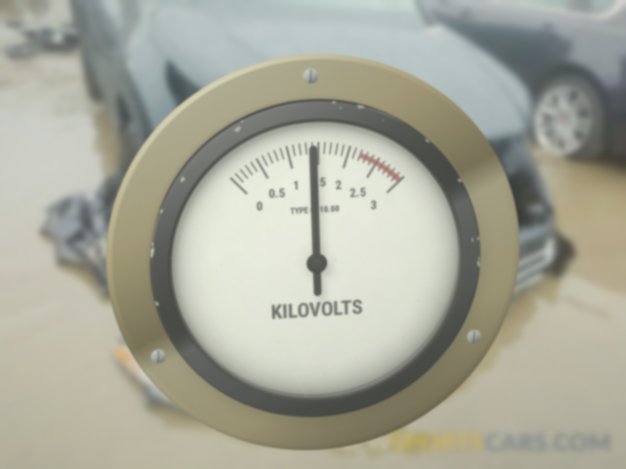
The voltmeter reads 1.4 kV
